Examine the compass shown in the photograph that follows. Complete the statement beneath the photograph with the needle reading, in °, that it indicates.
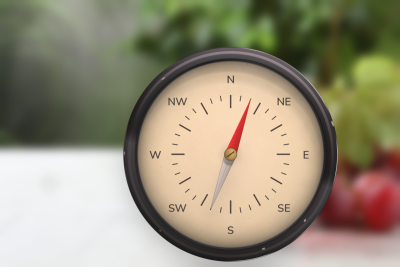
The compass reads 20 °
